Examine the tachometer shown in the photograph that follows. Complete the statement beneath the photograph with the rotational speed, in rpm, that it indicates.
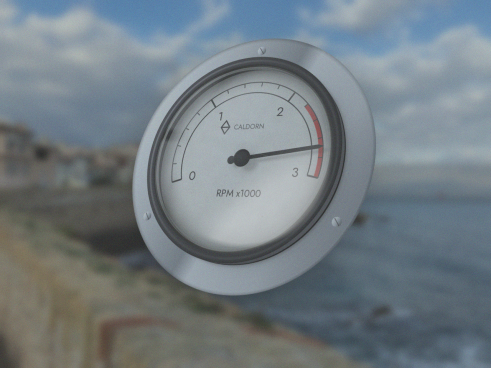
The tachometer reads 2700 rpm
